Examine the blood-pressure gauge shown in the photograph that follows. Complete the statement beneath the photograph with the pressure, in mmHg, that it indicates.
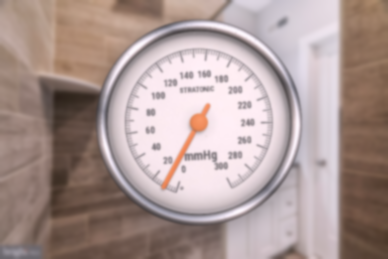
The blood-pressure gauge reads 10 mmHg
